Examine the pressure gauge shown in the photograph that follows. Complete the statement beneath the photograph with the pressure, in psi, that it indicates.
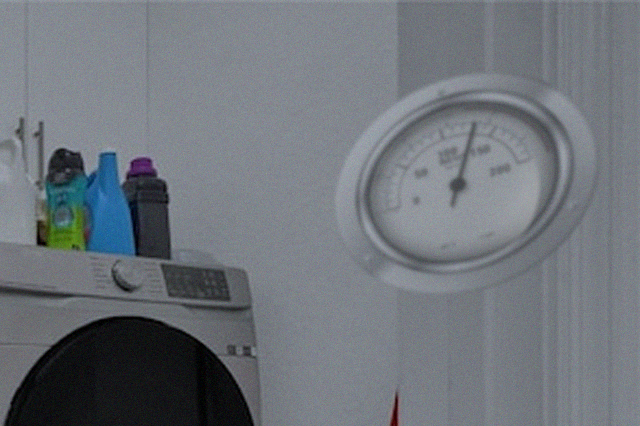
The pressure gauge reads 130 psi
